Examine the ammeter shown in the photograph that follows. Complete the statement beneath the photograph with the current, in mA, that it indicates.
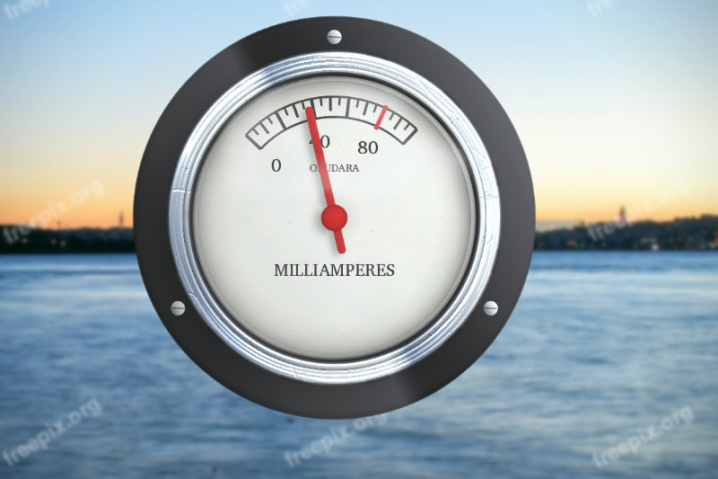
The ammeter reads 37.5 mA
